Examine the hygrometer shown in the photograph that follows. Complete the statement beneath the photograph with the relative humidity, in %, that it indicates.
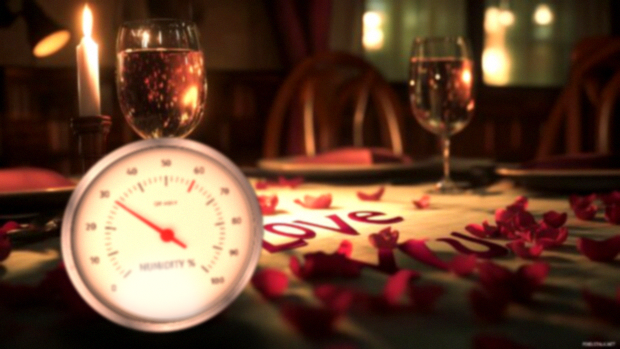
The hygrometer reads 30 %
